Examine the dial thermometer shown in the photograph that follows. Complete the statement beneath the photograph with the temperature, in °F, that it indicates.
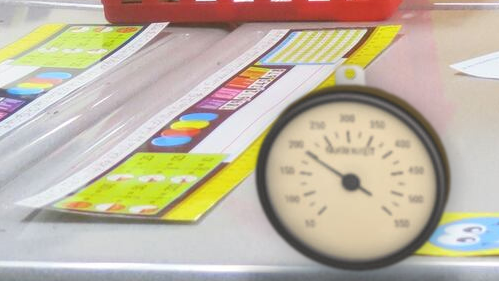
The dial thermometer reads 200 °F
